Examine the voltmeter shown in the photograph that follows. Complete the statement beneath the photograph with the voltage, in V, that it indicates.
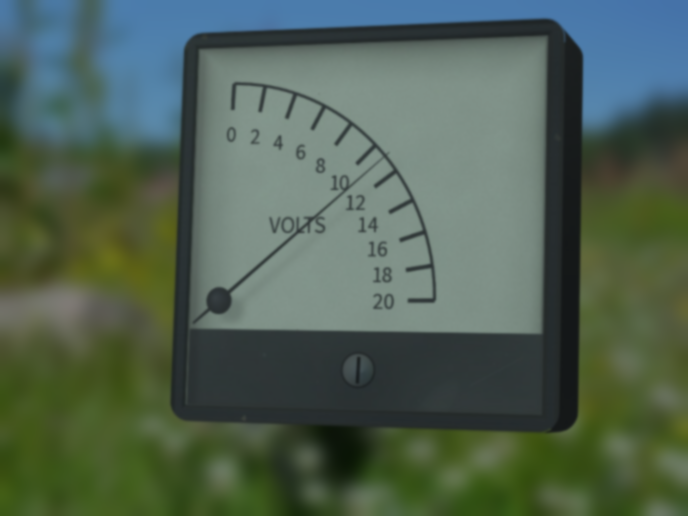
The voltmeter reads 11 V
